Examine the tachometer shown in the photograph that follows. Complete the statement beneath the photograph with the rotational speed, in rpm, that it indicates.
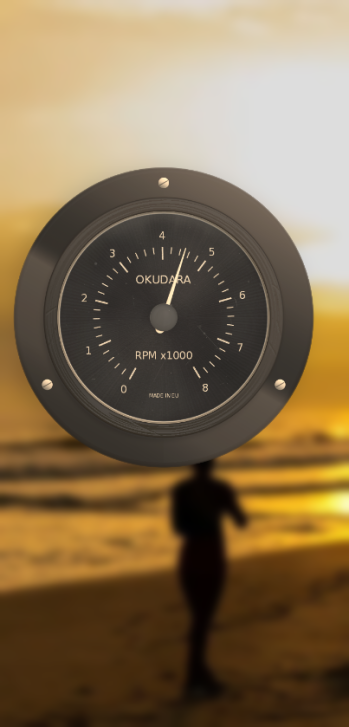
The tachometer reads 4500 rpm
